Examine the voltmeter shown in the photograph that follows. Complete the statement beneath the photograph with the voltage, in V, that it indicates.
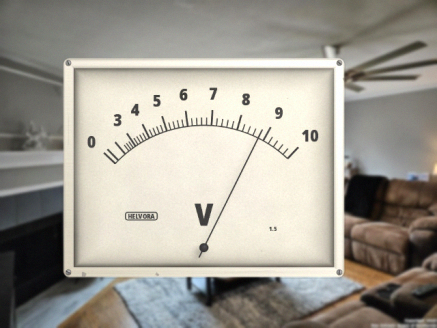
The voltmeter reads 8.8 V
